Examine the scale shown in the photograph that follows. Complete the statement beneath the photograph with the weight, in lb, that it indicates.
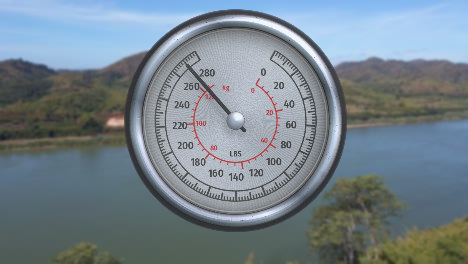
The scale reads 270 lb
